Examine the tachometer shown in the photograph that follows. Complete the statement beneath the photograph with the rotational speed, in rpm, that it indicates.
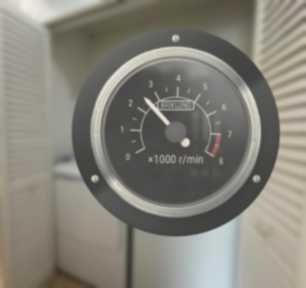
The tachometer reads 2500 rpm
